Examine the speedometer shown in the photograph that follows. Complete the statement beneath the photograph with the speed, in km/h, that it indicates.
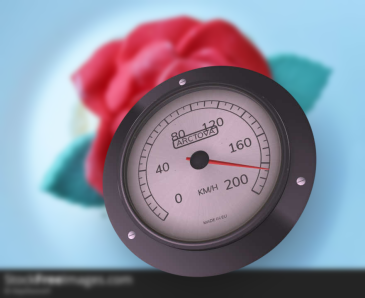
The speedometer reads 185 km/h
